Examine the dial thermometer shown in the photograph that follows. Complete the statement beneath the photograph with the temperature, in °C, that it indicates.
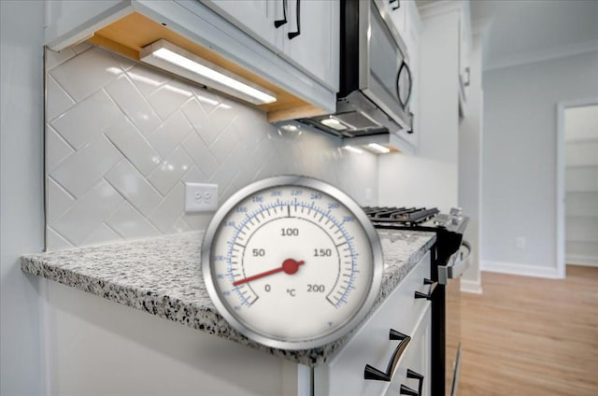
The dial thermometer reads 20 °C
